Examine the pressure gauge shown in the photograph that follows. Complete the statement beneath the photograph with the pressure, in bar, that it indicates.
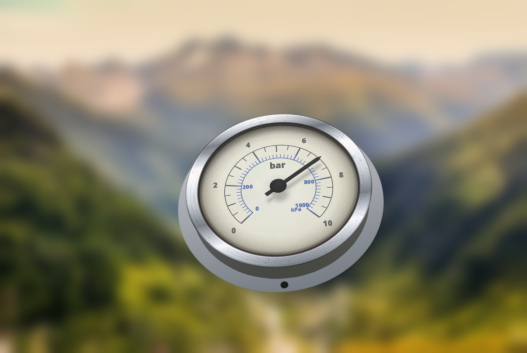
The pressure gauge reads 7 bar
